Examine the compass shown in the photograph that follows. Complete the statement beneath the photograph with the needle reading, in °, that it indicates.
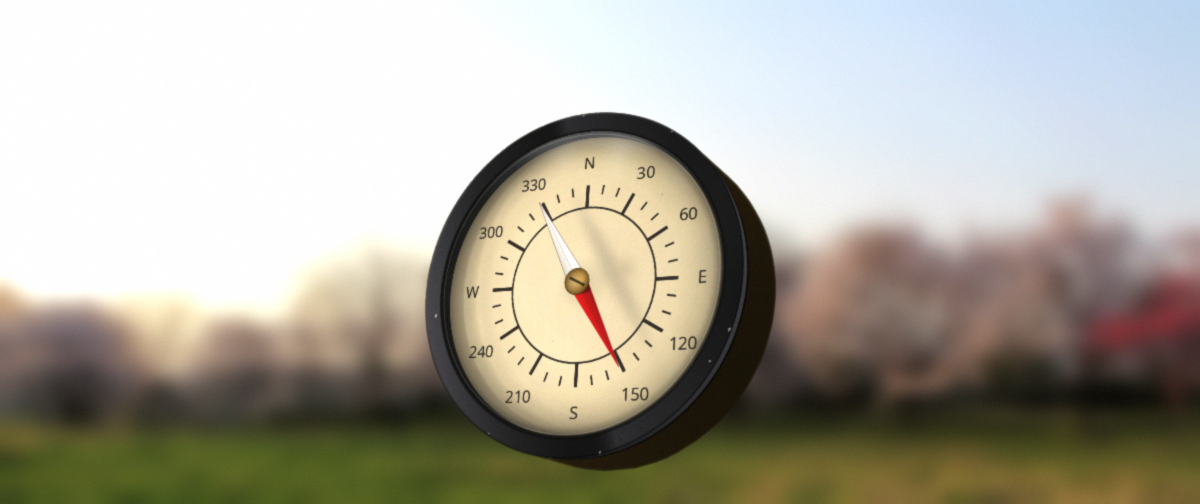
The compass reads 150 °
